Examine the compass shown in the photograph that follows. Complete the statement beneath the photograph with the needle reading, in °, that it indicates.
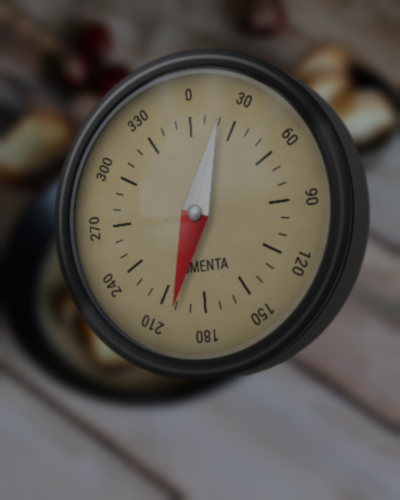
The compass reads 200 °
